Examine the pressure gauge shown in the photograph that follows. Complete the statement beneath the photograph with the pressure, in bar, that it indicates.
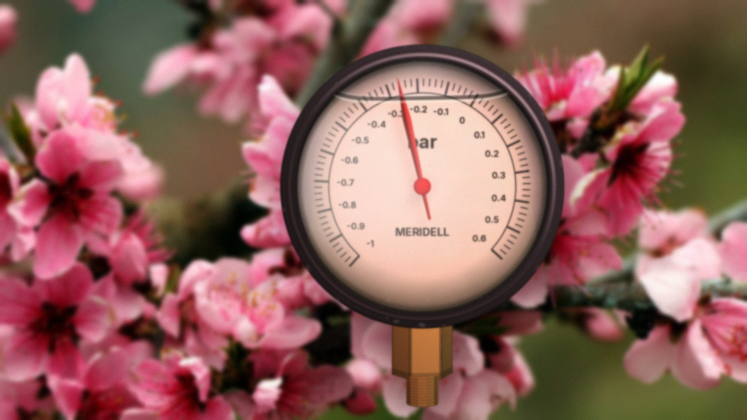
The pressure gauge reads -0.26 bar
